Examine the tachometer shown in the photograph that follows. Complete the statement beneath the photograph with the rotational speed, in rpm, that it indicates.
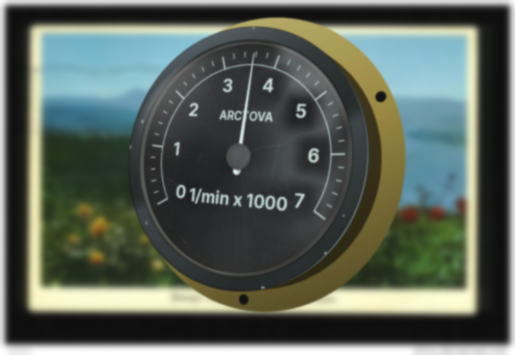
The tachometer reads 3600 rpm
